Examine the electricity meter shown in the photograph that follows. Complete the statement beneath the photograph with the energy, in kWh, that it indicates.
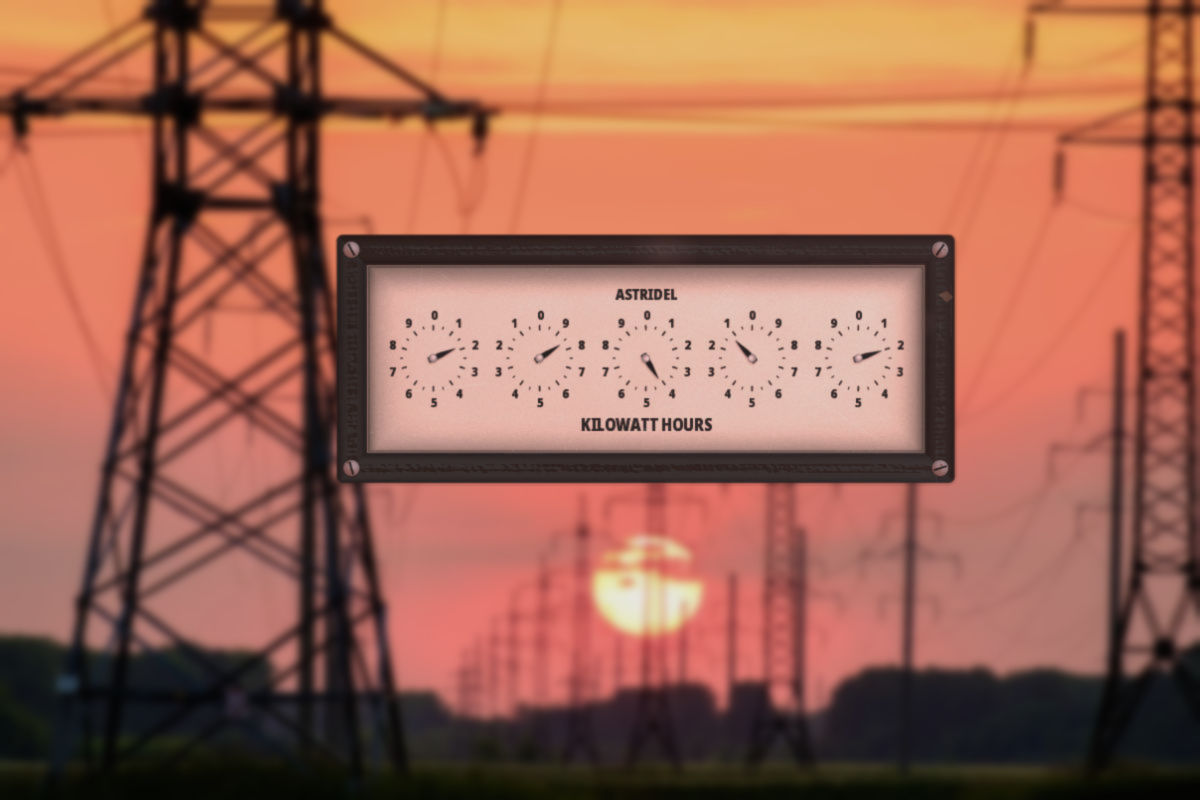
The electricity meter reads 18412 kWh
